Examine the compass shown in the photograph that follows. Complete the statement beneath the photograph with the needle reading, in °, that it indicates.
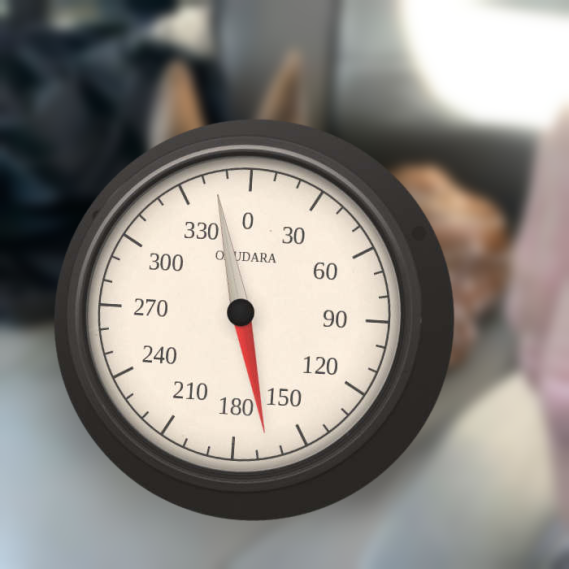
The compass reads 165 °
